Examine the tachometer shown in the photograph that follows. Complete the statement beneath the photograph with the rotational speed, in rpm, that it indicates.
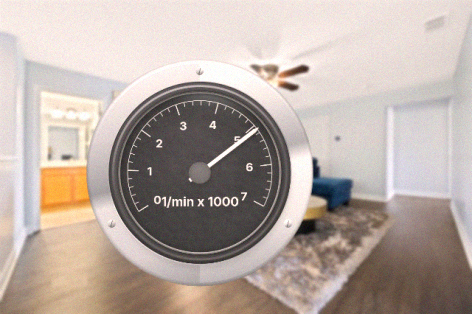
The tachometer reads 5100 rpm
